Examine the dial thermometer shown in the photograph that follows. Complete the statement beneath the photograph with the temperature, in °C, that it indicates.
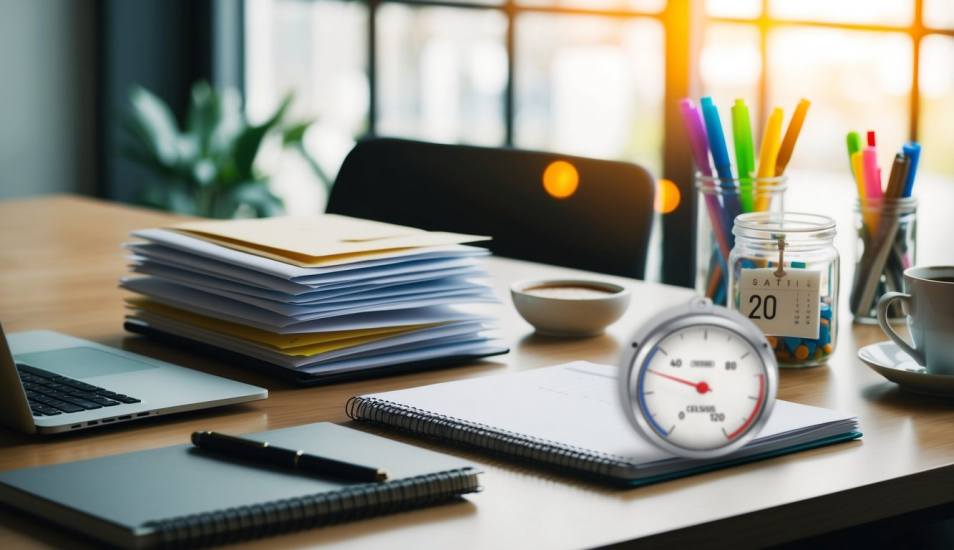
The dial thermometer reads 30 °C
